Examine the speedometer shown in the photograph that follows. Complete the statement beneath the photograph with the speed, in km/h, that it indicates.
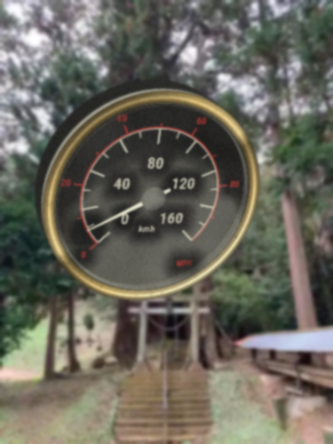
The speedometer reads 10 km/h
